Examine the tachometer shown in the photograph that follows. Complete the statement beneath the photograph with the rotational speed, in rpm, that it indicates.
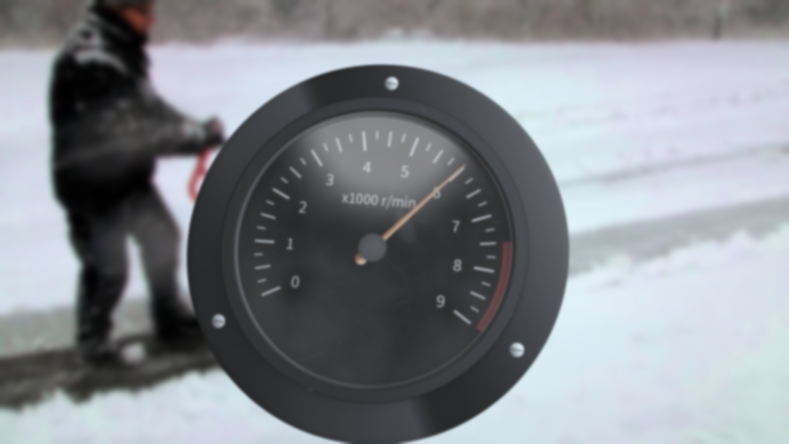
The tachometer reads 6000 rpm
